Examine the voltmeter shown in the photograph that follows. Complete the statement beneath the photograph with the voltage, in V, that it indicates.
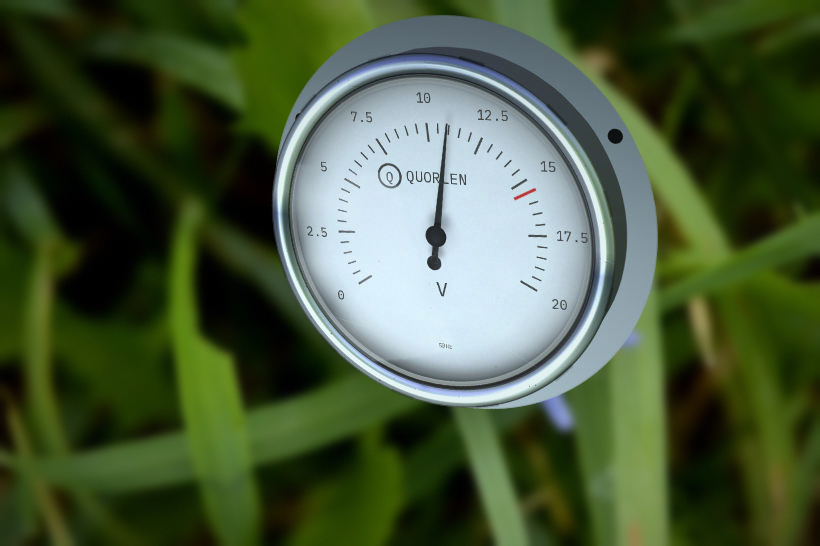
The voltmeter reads 11 V
